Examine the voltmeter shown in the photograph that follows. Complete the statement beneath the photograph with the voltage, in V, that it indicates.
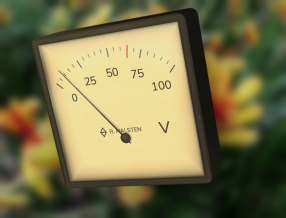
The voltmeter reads 10 V
